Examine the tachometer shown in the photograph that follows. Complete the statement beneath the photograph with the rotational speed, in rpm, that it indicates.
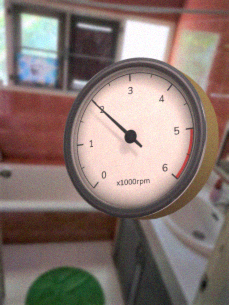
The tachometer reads 2000 rpm
